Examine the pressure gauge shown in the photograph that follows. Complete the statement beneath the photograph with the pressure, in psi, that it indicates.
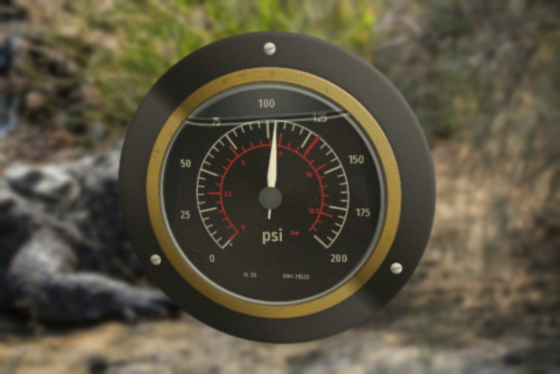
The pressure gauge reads 105 psi
